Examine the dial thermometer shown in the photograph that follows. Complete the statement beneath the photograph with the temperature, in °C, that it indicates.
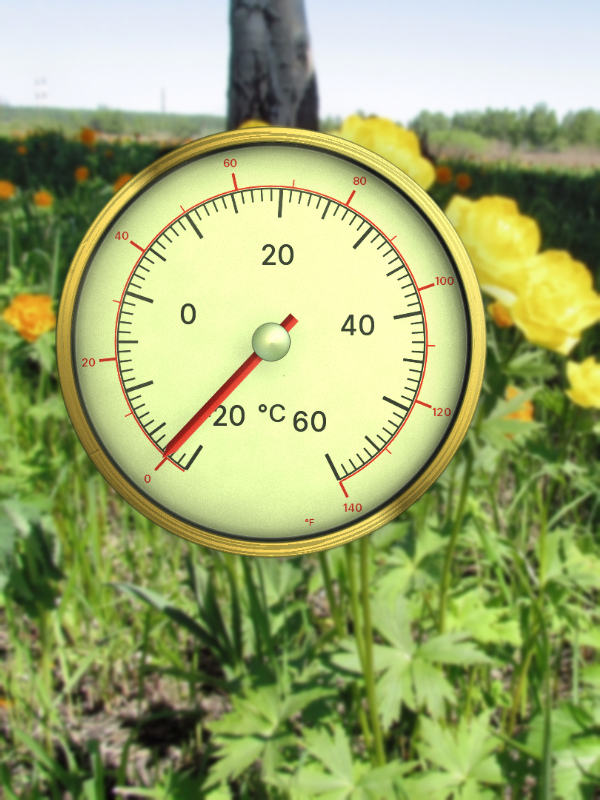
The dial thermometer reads -17.5 °C
